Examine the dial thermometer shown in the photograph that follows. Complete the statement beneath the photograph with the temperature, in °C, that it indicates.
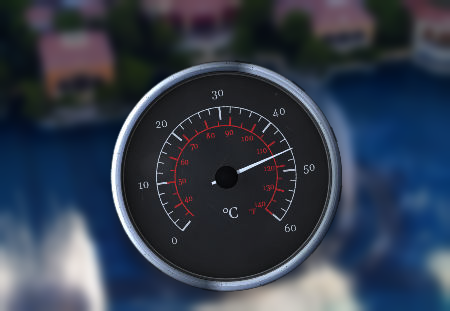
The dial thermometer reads 46 °C
